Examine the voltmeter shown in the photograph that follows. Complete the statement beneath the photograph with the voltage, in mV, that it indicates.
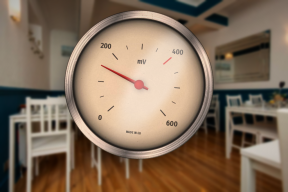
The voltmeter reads 150 mV
